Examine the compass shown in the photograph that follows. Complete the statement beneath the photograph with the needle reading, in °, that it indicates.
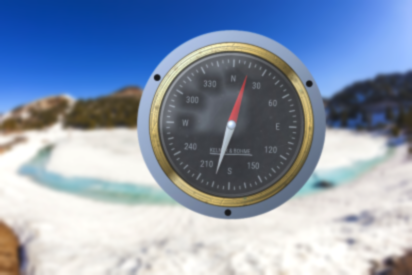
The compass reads 15 °
